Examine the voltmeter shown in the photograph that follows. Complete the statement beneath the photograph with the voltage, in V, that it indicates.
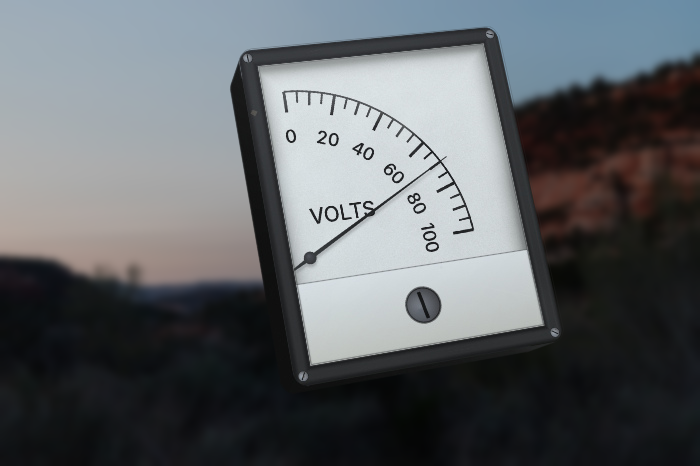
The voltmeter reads 70 V
